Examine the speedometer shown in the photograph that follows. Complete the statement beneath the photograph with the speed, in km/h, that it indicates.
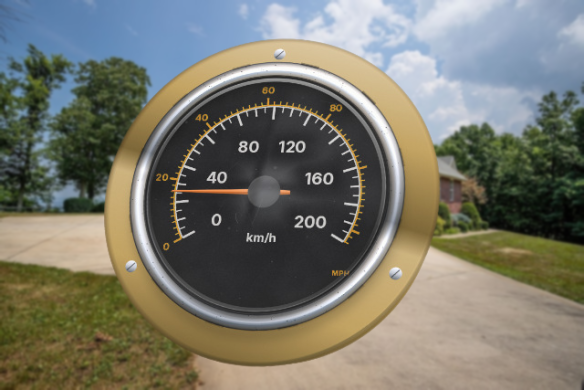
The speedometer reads 25 km/h
